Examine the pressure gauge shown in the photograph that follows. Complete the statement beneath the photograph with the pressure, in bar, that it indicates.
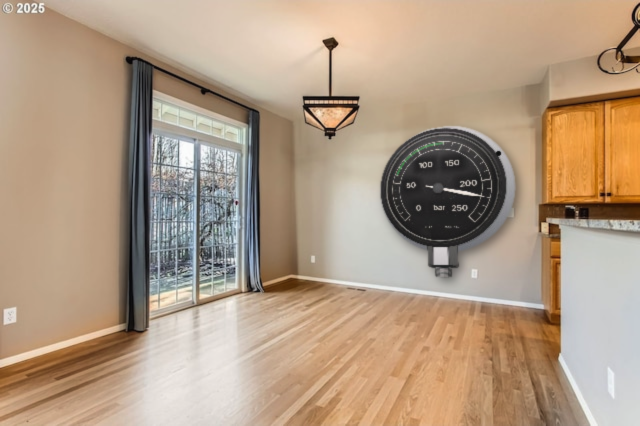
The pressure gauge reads 220 bar
